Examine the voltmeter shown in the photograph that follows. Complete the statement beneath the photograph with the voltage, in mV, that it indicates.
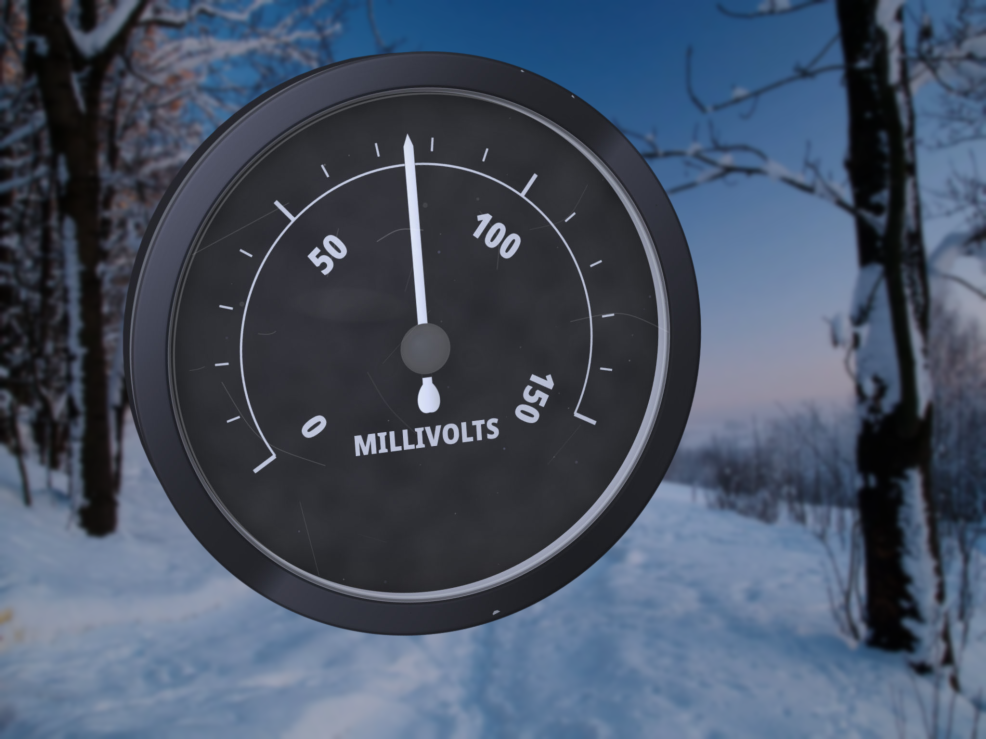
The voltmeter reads 75 mV
